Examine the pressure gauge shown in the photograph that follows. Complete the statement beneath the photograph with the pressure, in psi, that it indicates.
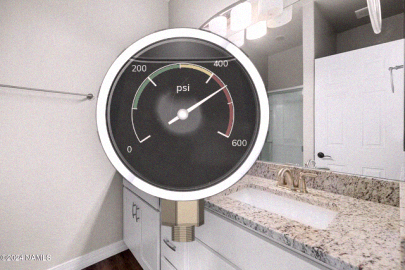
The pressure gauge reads 450 psi
